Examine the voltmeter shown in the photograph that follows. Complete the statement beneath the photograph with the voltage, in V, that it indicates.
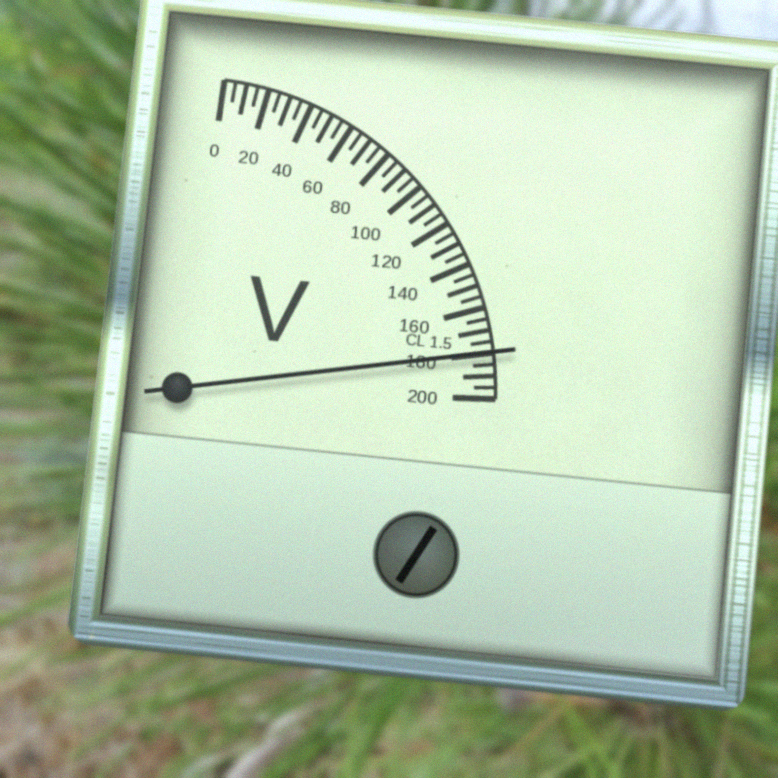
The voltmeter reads 180 V
